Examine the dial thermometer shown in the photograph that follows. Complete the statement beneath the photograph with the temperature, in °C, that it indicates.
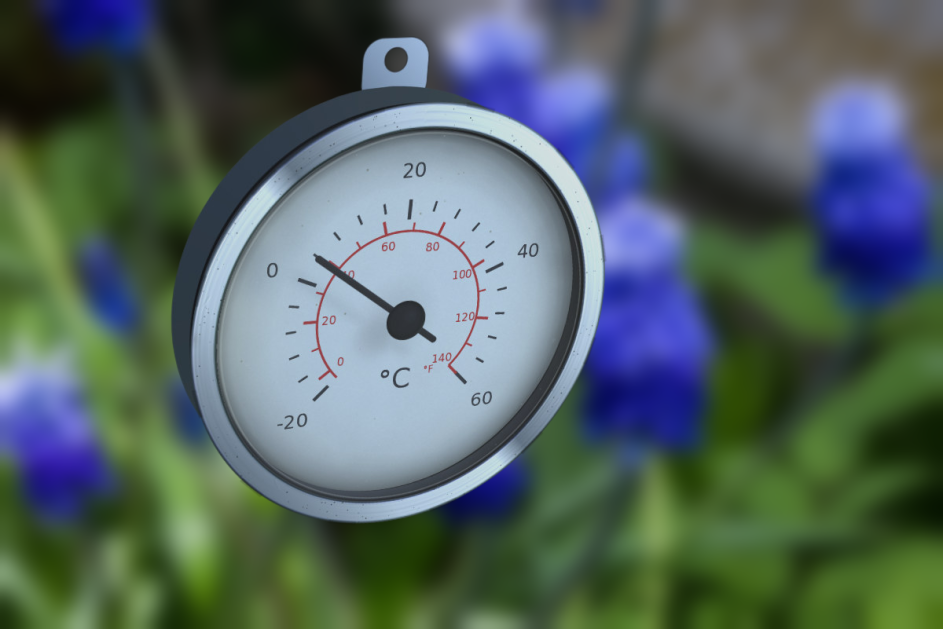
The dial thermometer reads 4 °C
